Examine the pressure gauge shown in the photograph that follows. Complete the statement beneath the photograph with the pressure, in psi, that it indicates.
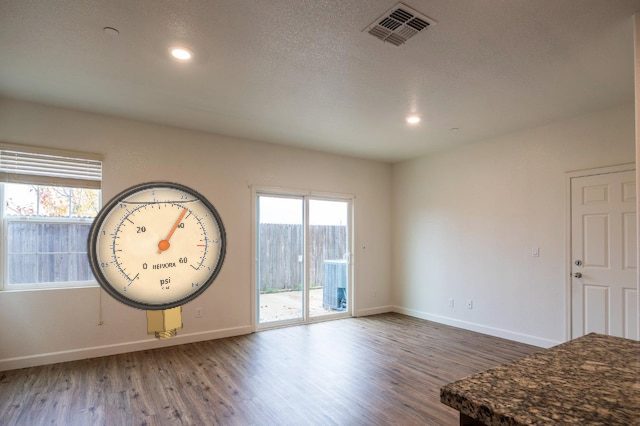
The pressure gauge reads 38 psi
